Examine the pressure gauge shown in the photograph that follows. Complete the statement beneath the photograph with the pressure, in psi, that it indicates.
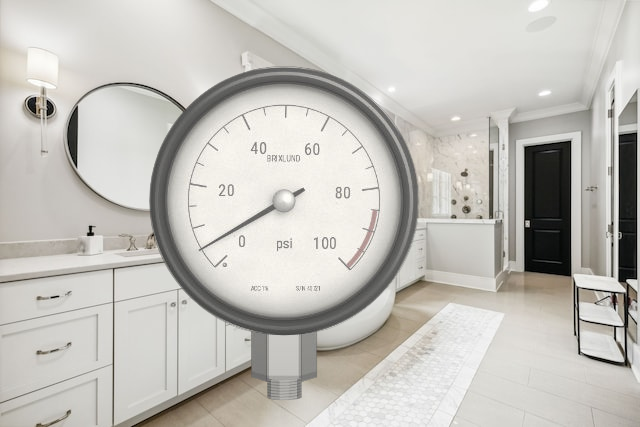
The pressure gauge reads 5 psi
